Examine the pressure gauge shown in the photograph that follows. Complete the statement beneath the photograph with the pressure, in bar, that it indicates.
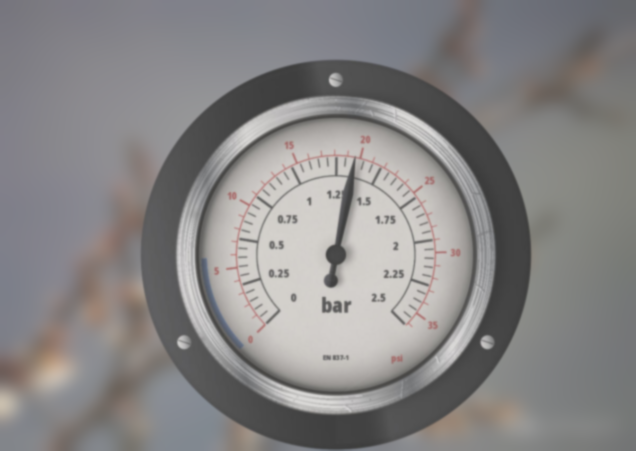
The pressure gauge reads 1.35 bar
